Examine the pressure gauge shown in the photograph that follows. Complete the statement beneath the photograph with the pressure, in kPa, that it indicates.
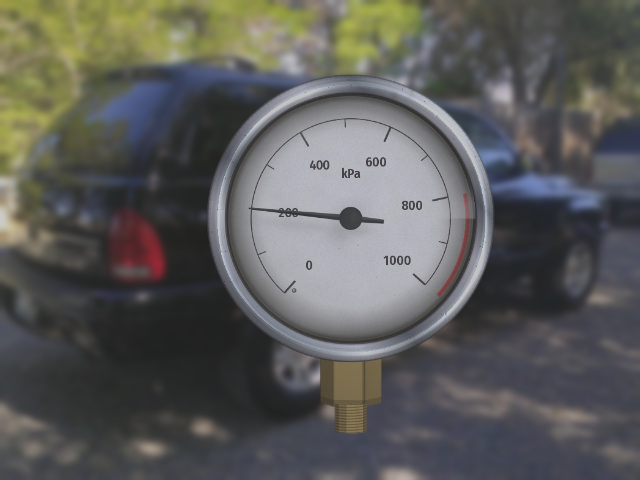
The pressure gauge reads 200 kPa
